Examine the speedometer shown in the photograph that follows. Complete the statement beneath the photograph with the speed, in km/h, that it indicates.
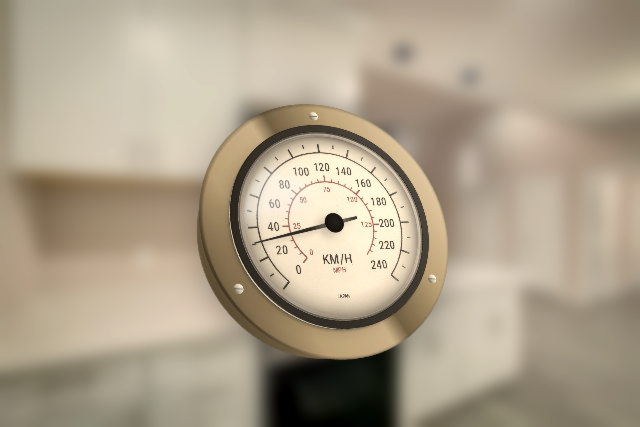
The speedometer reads 30 km/h
